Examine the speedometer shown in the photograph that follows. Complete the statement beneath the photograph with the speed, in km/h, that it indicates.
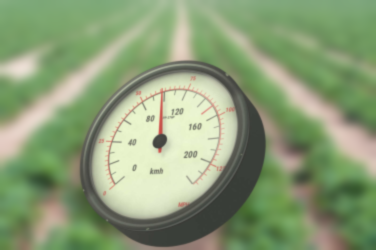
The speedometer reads 100 km/h
